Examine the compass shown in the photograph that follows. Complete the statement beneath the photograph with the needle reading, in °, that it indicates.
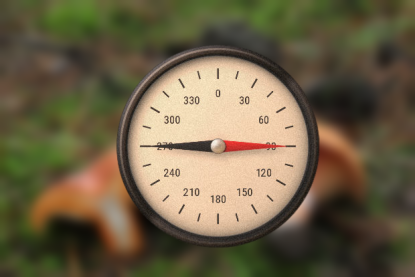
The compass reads 90 °
